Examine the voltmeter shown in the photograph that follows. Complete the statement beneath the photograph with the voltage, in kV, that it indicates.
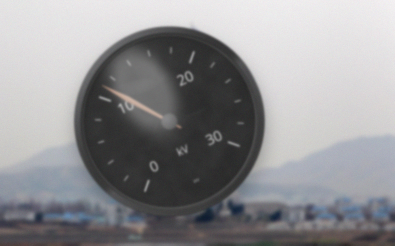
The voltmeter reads 11 kV
